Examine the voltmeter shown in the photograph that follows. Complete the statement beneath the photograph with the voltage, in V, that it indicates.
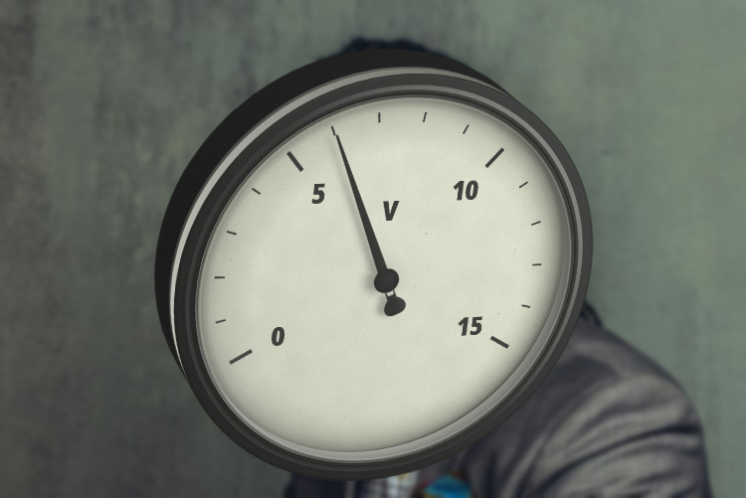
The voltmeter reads 6 V
